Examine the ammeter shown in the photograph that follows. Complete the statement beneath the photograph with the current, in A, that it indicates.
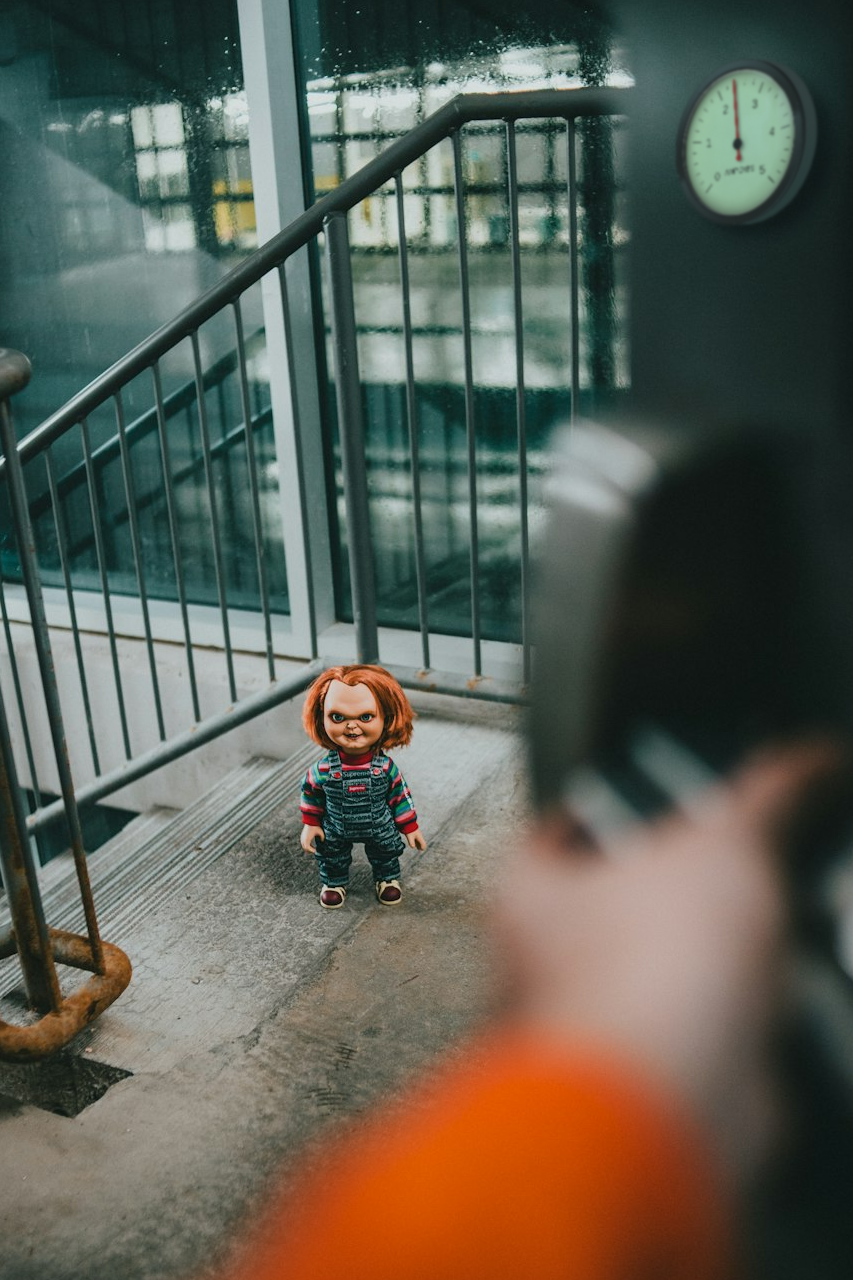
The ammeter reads 2.4 A
